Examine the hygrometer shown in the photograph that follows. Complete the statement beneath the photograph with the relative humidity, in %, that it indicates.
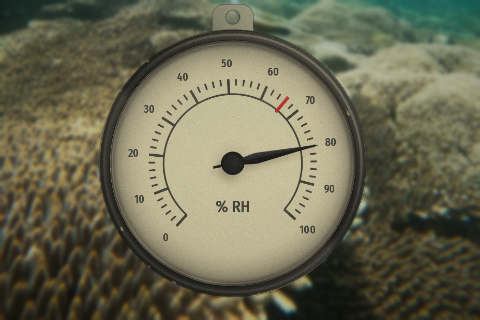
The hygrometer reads 80 %
